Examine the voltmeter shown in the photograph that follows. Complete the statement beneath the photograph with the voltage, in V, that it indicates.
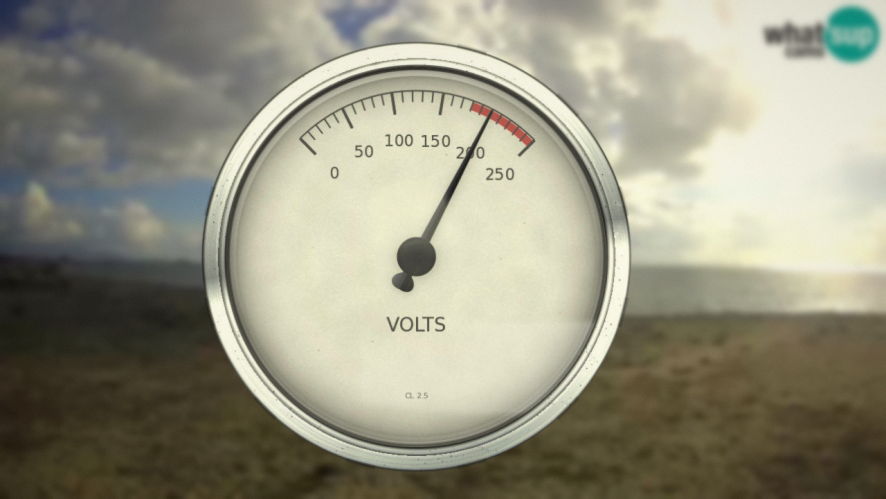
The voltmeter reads 200 V
